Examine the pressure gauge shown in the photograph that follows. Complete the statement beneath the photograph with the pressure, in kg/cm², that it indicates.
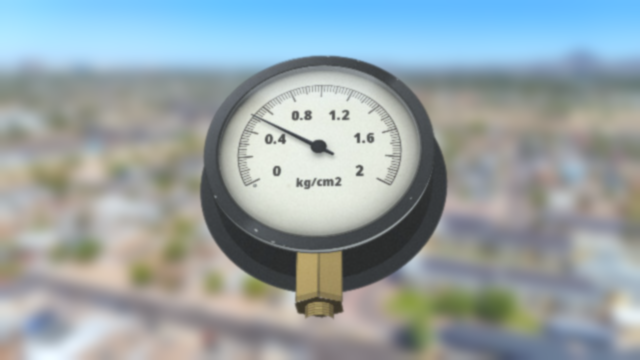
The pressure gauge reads 0.5 kg/cm²
